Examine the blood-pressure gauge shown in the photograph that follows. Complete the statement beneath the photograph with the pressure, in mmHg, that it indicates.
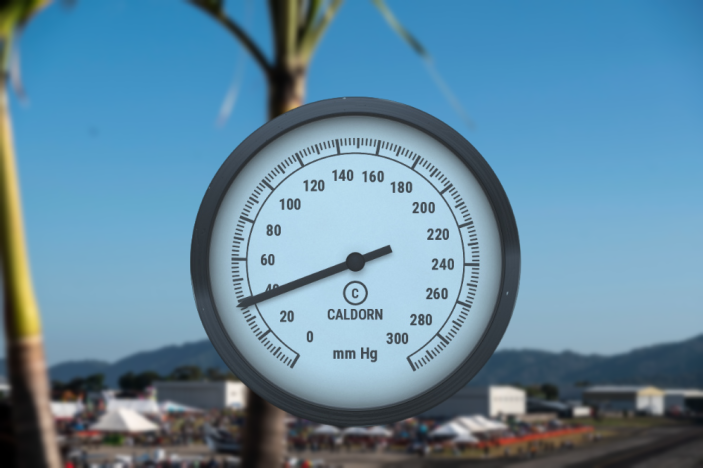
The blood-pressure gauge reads 38 mmHg
